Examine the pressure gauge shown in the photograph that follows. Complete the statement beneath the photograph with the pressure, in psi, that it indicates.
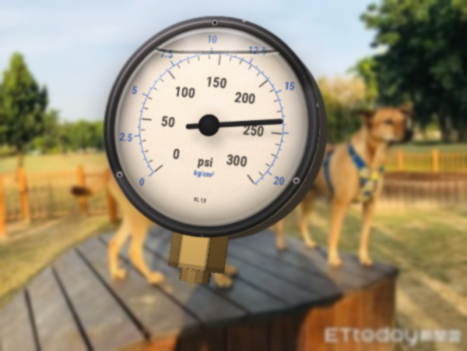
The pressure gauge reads 240 psi
